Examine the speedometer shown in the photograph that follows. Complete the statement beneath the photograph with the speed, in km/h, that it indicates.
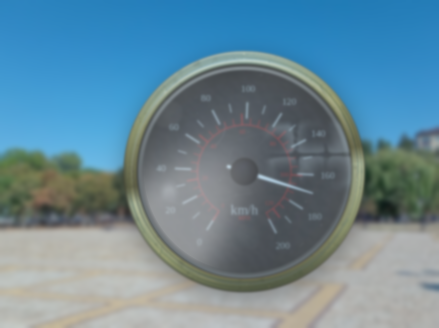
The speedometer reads 170 km/h
